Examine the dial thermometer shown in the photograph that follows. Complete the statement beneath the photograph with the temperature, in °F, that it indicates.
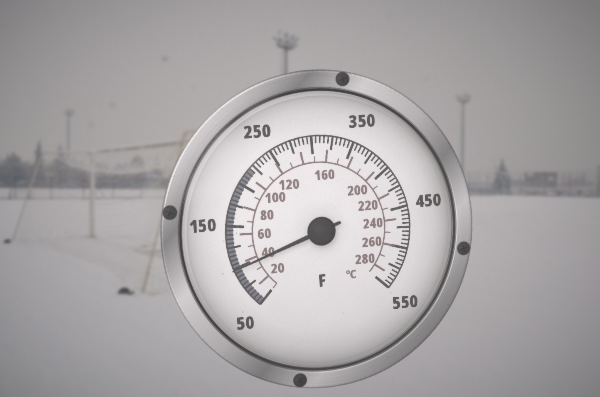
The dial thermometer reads 100 °F
